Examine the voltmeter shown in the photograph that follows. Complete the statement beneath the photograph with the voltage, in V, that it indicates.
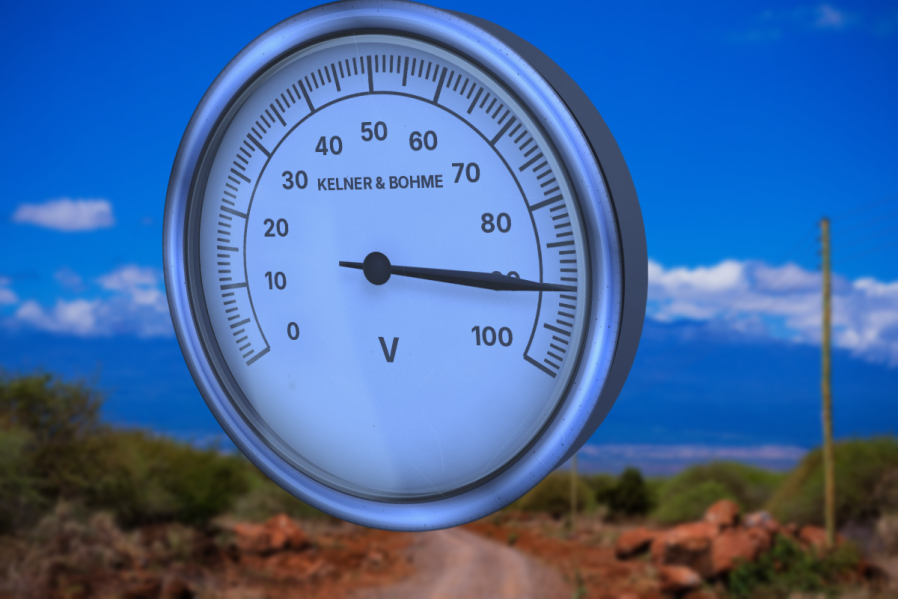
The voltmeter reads 90 V
